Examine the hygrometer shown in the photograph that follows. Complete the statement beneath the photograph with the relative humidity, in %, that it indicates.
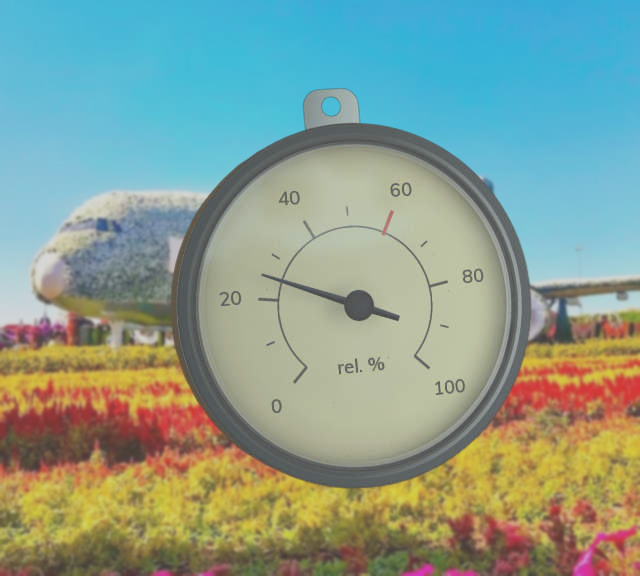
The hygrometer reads 25 %
